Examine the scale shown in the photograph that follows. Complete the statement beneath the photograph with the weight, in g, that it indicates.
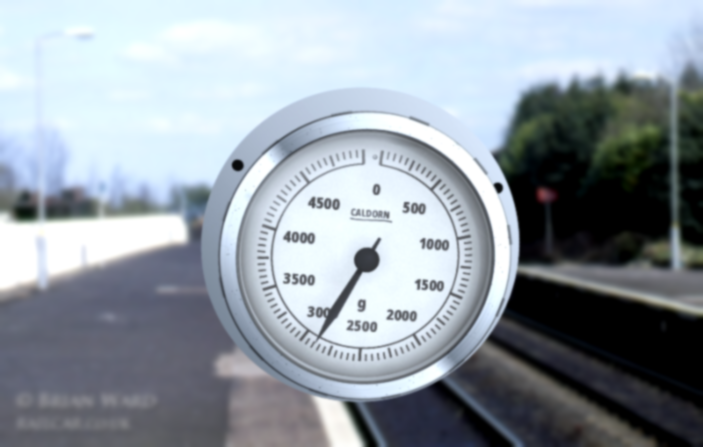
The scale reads 2900 g
